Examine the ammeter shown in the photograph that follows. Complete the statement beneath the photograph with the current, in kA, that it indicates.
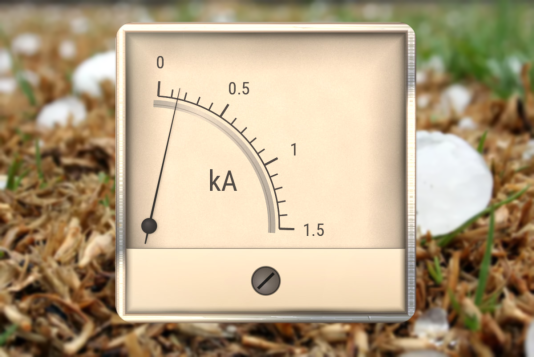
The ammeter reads 0.15 kA
